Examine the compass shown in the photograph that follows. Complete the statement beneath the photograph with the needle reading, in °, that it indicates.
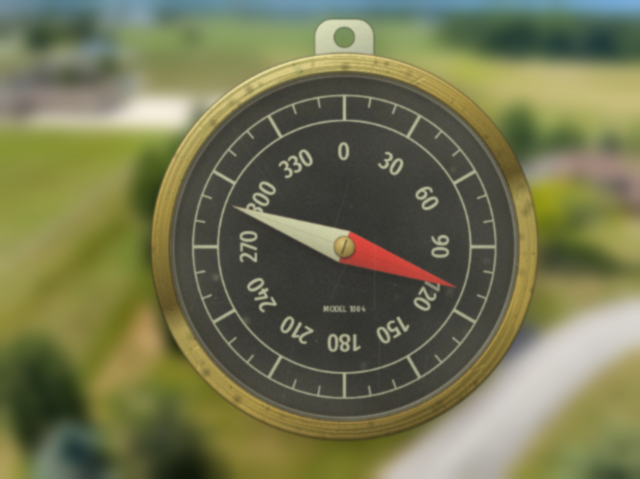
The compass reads 110 °
